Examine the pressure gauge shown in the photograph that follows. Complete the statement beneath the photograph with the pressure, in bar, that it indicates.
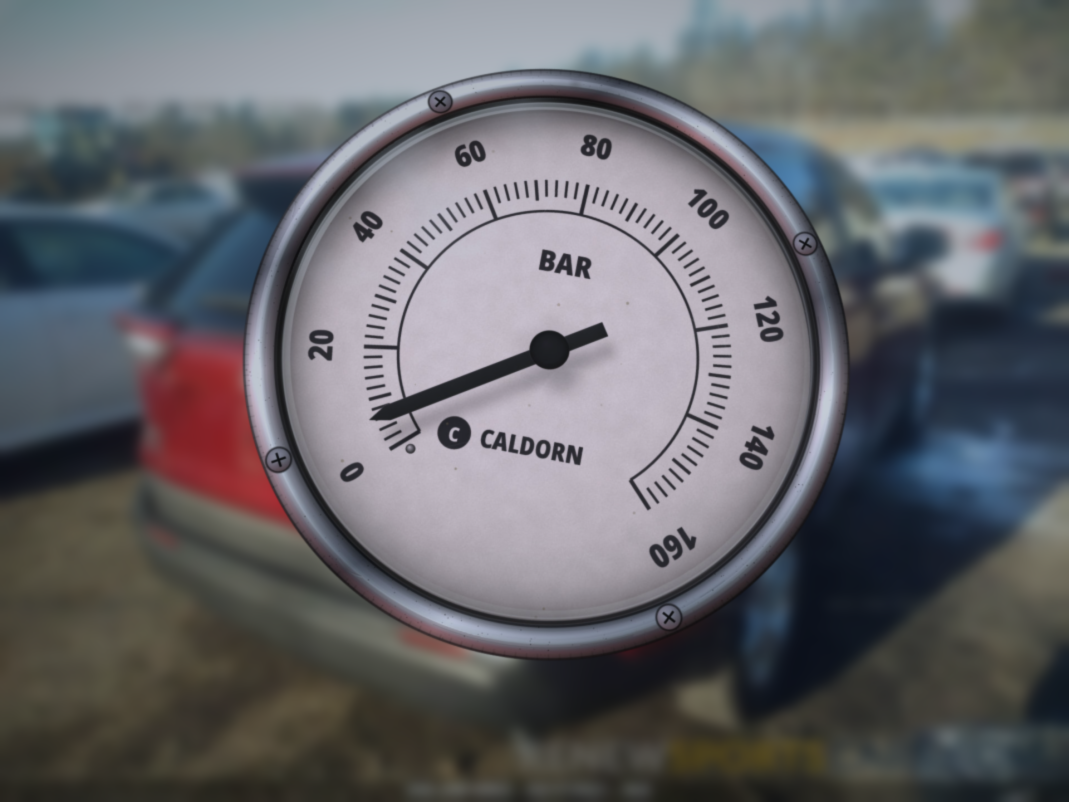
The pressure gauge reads 6 bar
